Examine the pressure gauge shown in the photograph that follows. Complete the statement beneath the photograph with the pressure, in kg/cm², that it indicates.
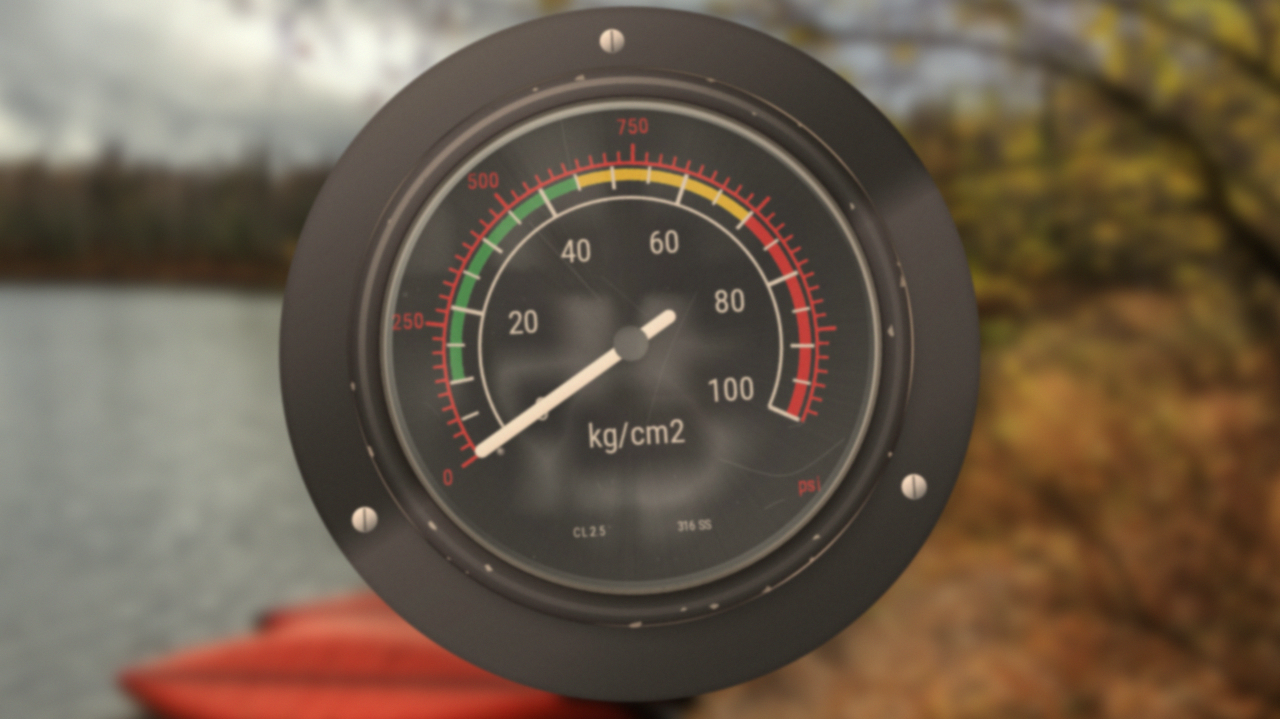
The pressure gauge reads 0 kg/cm²
